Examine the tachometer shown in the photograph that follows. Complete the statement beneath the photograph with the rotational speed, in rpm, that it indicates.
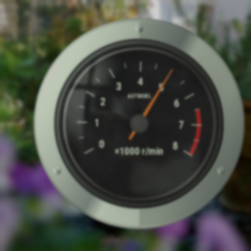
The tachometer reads 5000 rpm
